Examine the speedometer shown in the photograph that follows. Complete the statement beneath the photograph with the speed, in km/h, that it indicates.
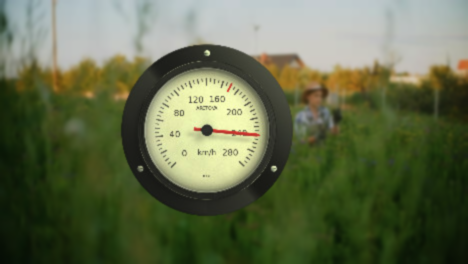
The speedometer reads 240 km/h
